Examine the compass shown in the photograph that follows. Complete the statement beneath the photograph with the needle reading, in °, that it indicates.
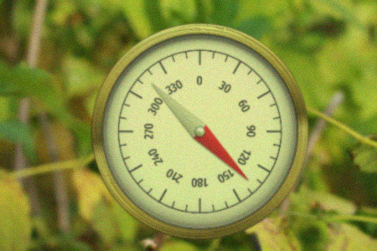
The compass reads 135 °
